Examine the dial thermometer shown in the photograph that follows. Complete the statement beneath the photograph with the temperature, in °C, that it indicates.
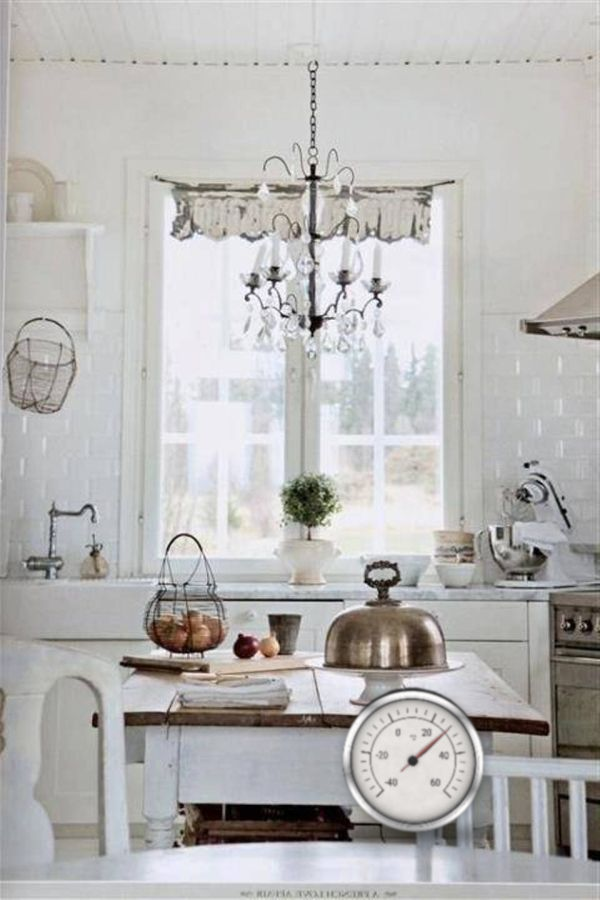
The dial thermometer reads 28 °C
